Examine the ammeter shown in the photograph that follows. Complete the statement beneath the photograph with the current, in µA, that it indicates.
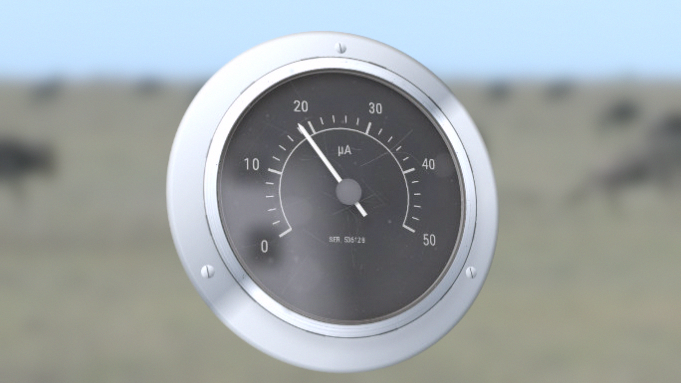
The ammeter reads 18 µA
